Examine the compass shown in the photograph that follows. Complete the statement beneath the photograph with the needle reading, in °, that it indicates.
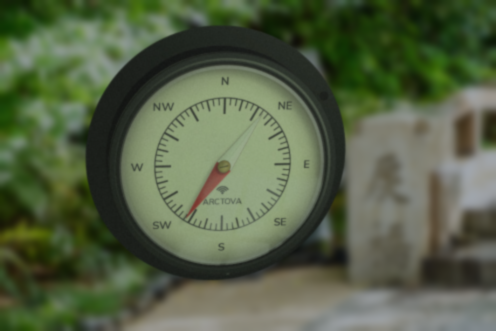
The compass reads 215 °
